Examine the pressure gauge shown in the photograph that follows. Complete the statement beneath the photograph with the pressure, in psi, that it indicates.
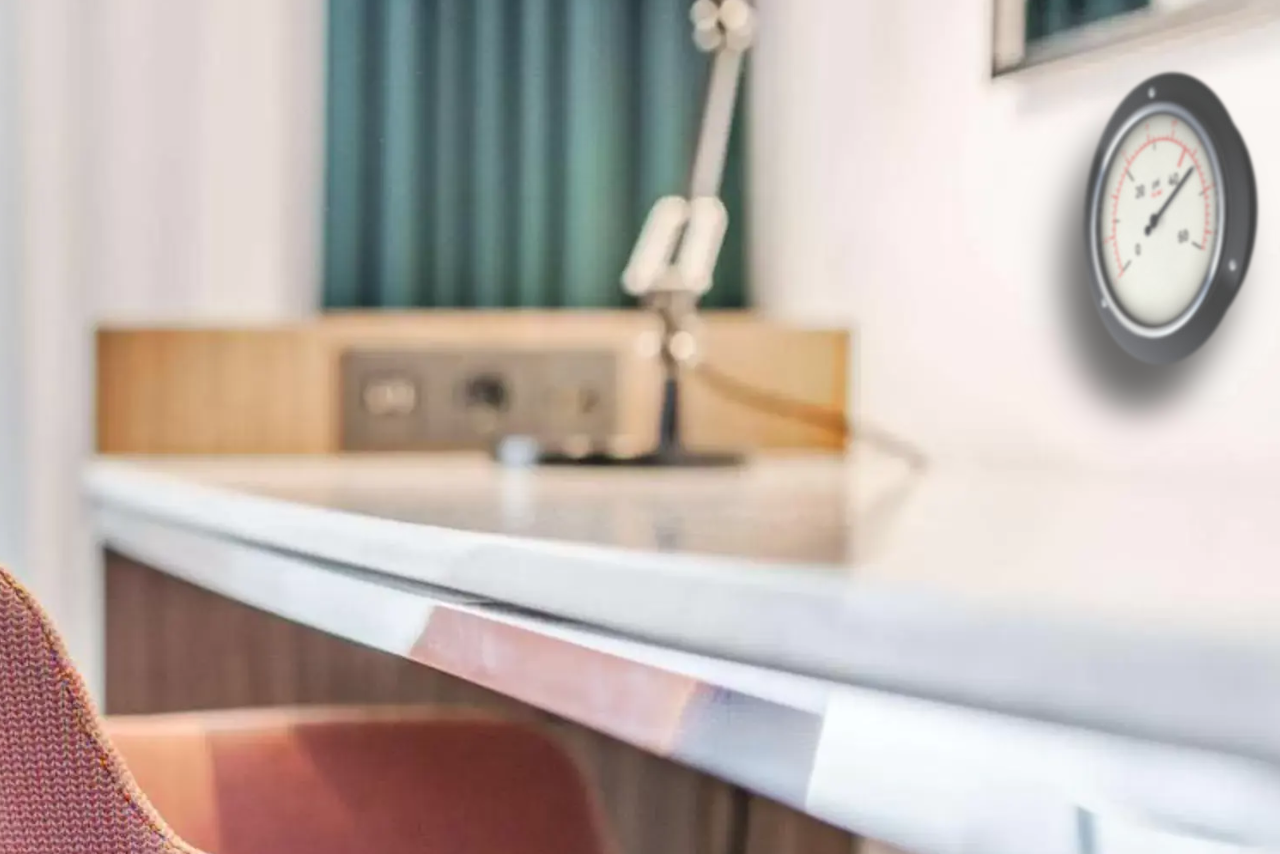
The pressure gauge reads 45 psi
